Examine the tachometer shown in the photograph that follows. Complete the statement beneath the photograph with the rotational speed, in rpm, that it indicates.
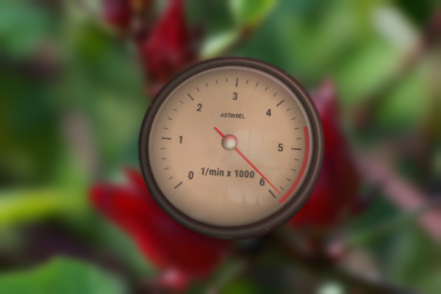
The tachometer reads 5900 rpm
